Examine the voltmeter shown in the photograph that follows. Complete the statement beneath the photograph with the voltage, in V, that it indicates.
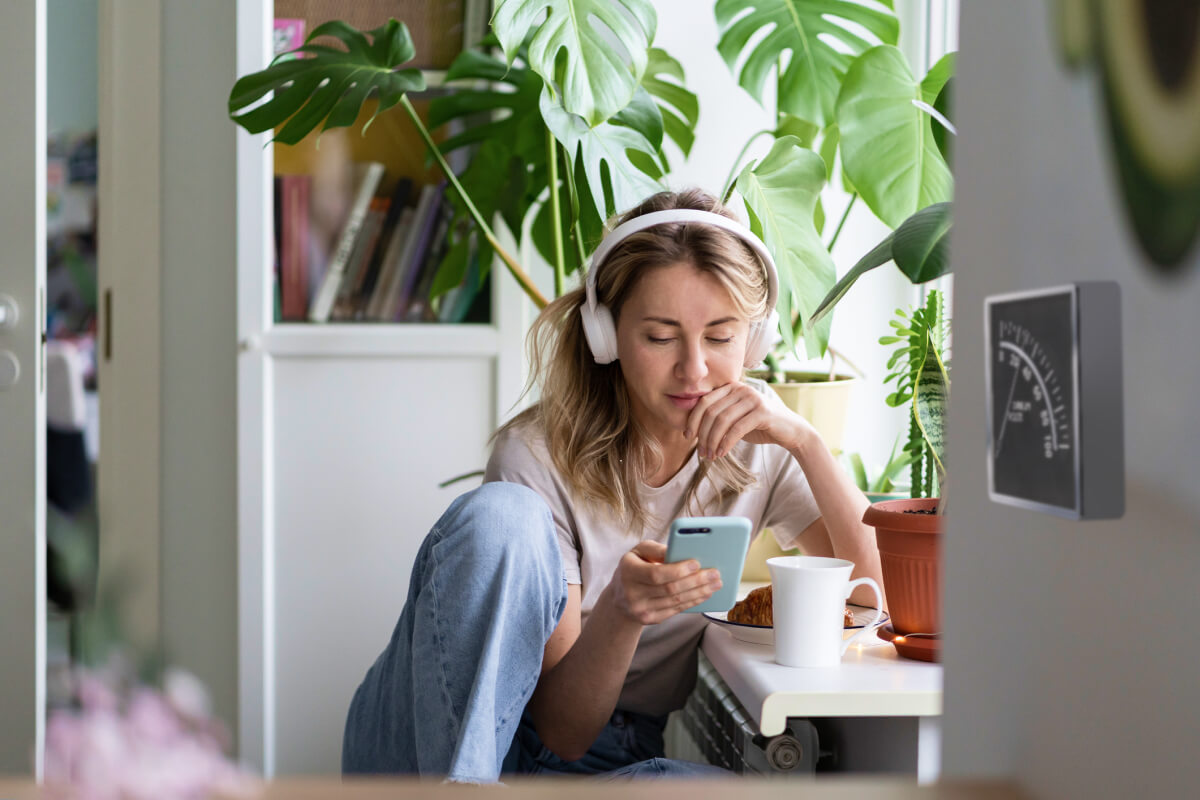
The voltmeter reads 30 V
